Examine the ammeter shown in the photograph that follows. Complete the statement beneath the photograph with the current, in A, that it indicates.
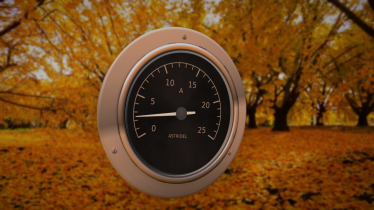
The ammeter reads 2.5 A
